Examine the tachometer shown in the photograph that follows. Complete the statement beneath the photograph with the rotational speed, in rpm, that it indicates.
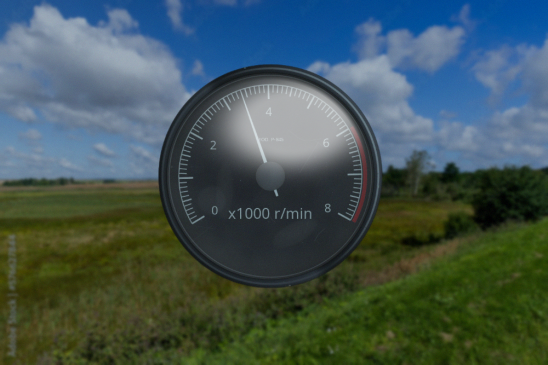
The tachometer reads 3400 rpm
